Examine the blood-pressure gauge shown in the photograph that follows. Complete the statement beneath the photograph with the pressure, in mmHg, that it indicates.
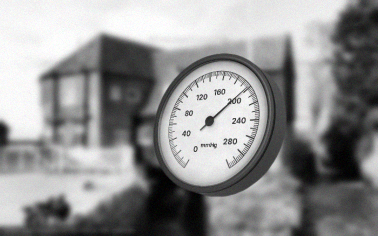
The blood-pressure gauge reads 200 mmHg
